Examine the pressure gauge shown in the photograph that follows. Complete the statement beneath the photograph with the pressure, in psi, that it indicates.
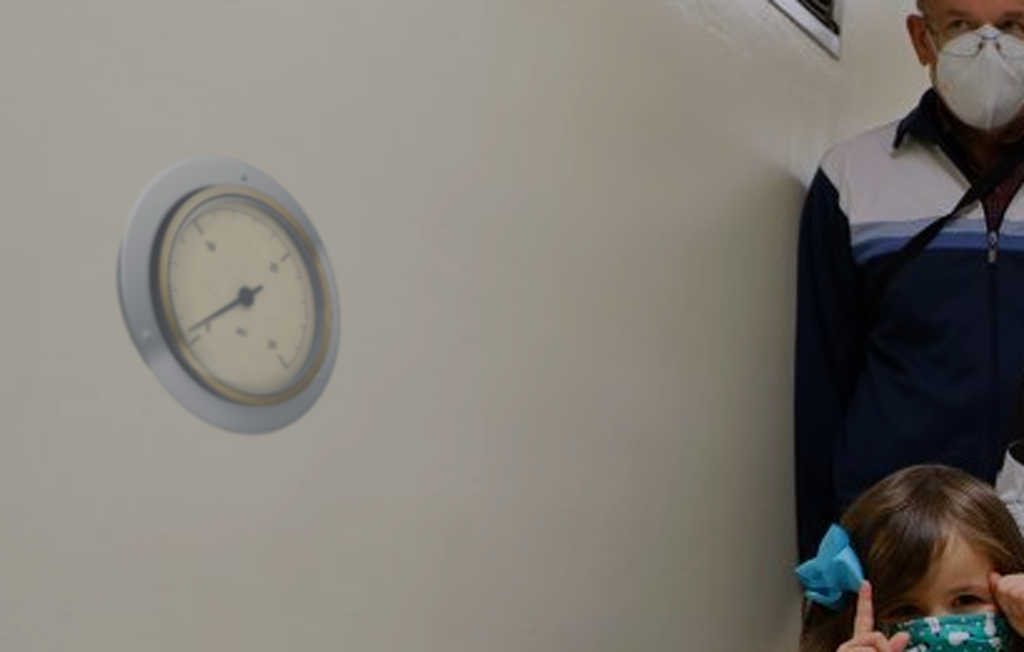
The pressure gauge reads 1 psi
